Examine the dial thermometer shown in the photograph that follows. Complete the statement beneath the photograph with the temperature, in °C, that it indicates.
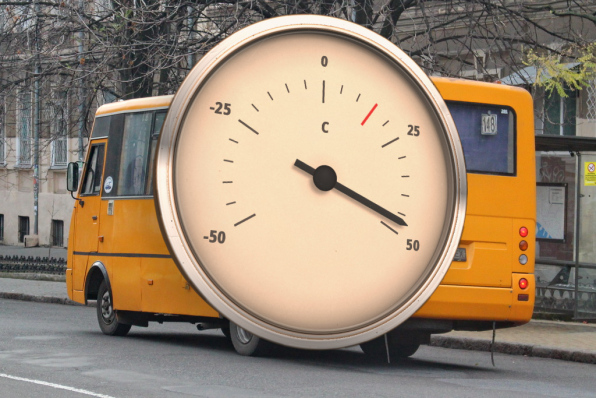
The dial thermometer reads 47.5 °C
